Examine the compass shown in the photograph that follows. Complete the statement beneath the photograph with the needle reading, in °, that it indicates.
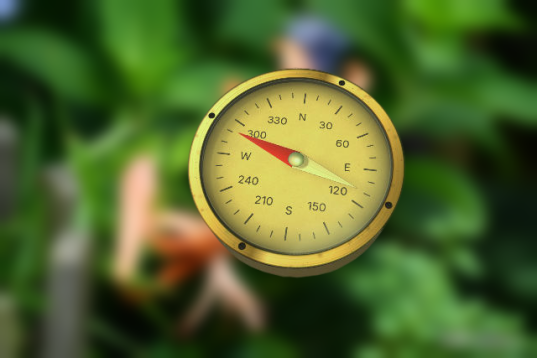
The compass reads 290 °
